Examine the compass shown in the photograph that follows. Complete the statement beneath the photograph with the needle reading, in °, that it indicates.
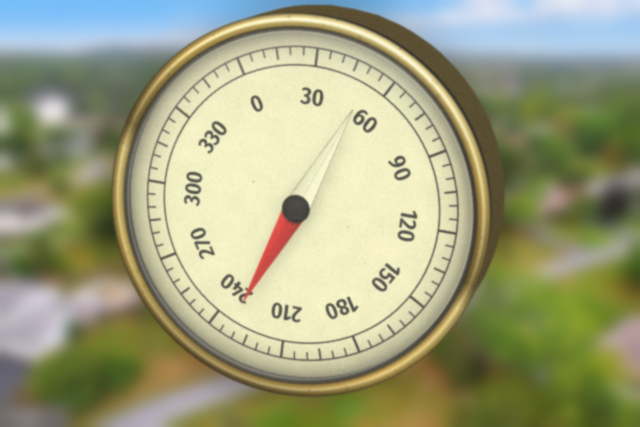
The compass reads 232.5 °
